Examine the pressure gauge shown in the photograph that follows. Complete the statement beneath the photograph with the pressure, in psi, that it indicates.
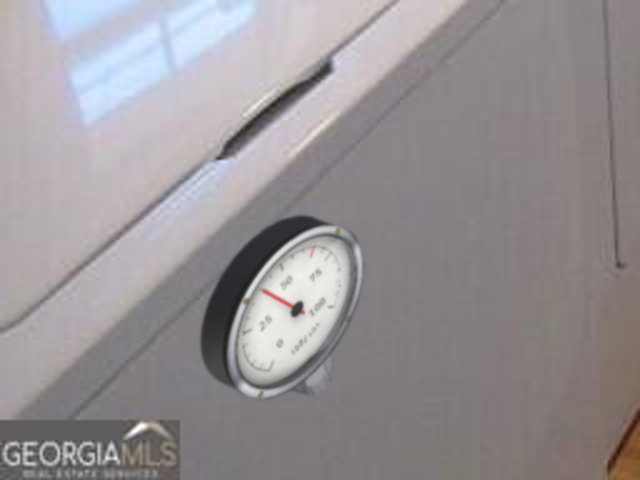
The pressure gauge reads 40 psi
